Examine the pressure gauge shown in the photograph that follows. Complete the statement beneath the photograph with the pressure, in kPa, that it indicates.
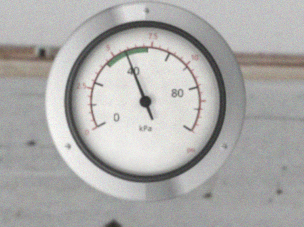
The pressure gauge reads 40 kPa
